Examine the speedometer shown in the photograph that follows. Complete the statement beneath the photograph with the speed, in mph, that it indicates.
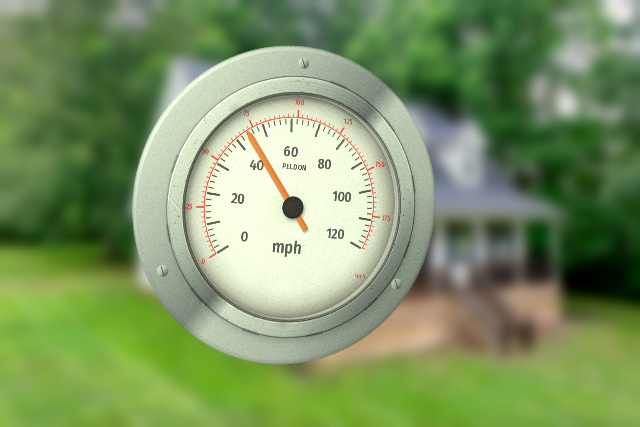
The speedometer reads 44 mph
